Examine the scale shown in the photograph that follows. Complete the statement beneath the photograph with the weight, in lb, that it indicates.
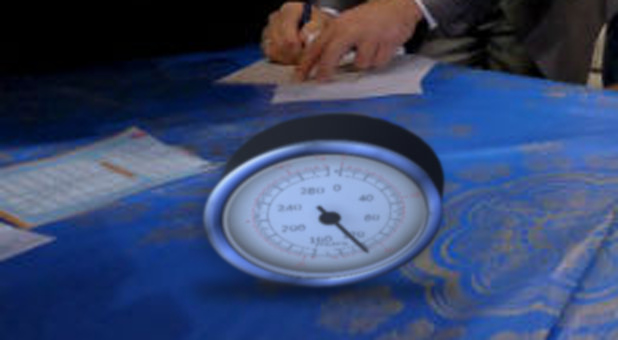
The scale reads 120 lb
